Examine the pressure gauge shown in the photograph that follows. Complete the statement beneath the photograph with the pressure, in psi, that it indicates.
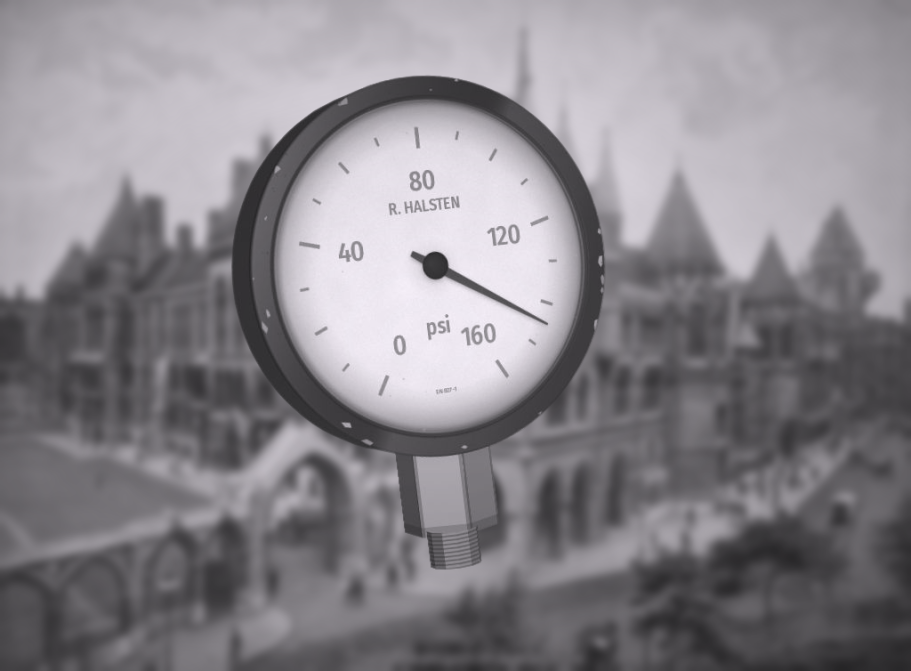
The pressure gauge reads 145 psi
